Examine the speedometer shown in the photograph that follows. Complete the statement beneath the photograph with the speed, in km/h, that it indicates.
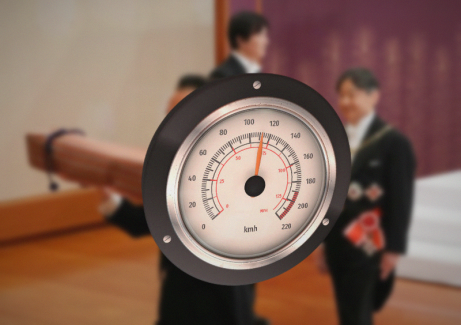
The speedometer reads 110 km/h
